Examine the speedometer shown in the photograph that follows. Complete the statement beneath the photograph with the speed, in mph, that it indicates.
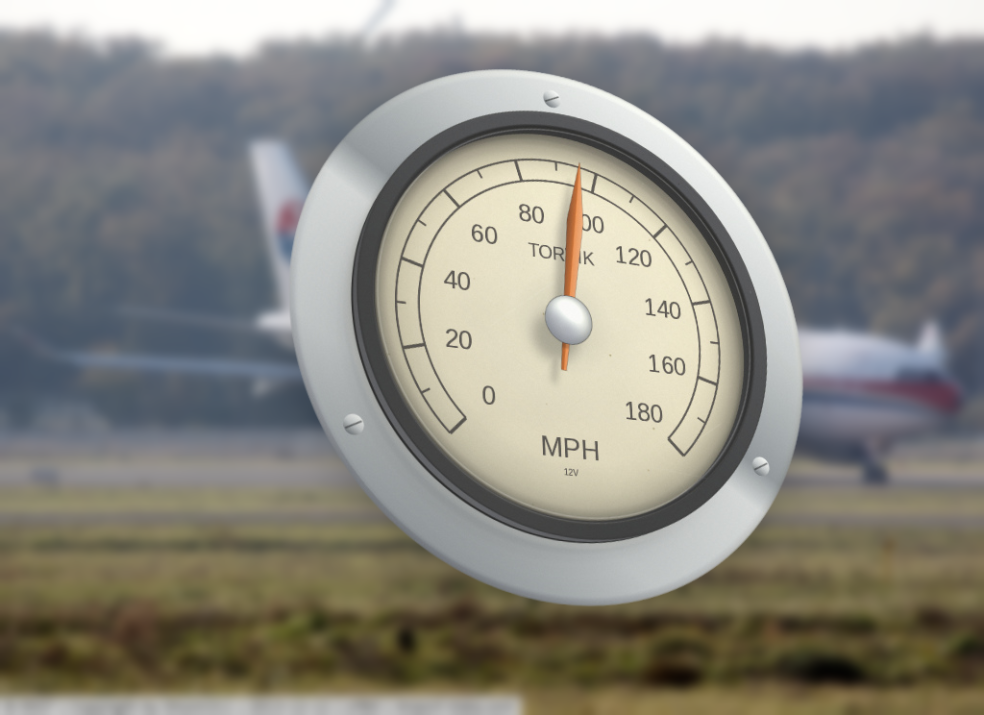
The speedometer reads 95 mph
